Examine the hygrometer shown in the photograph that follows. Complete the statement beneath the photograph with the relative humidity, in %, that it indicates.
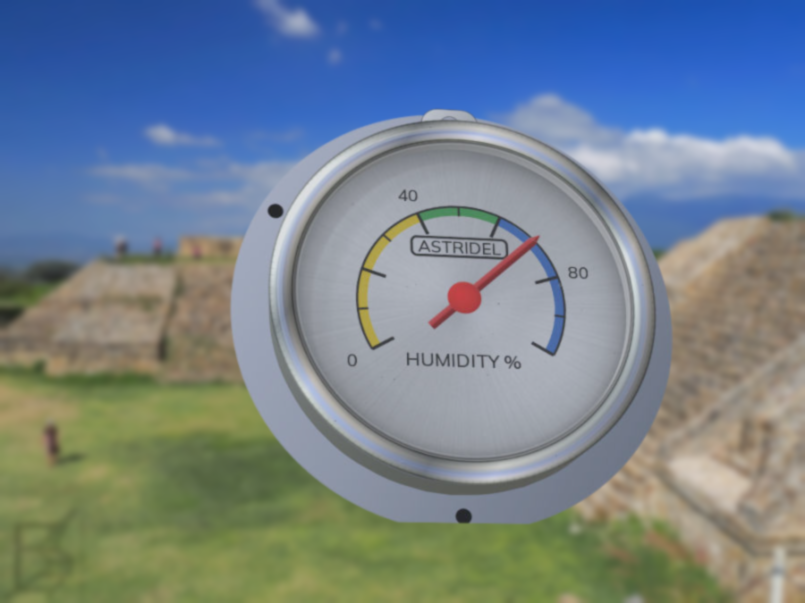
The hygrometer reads 70 %
